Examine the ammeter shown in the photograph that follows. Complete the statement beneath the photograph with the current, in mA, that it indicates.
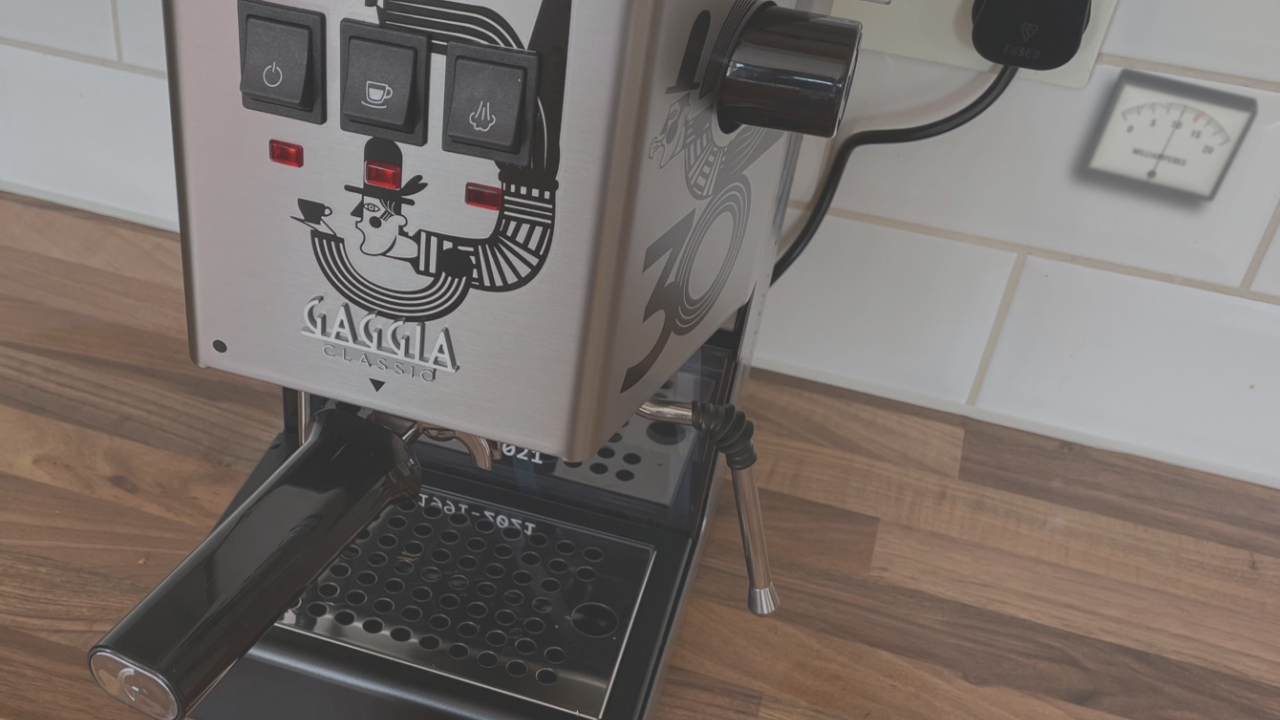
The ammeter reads 10 mA
